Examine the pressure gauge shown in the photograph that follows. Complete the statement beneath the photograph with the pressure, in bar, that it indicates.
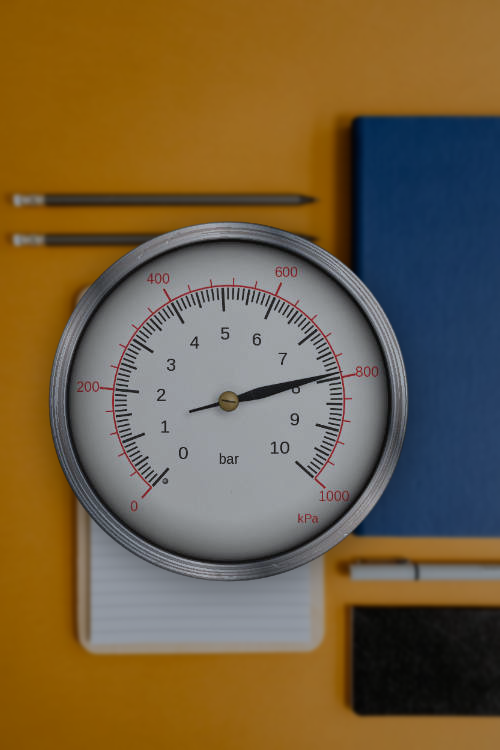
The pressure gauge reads 7.9 bar
